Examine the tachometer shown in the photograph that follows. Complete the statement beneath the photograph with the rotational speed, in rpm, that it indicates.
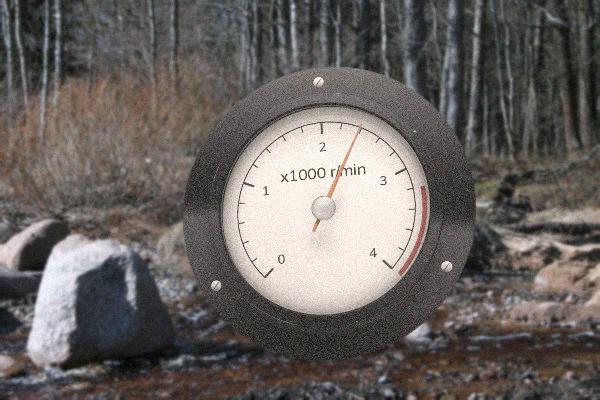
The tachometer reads 2400 rpm
